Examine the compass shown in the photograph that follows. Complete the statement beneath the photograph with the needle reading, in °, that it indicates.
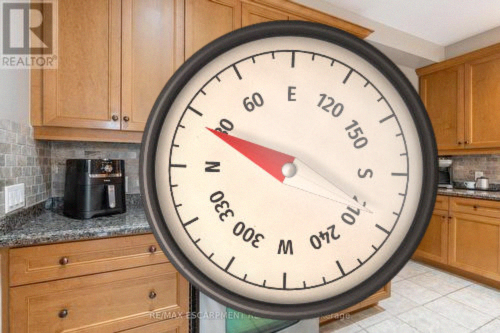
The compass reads 25 °
